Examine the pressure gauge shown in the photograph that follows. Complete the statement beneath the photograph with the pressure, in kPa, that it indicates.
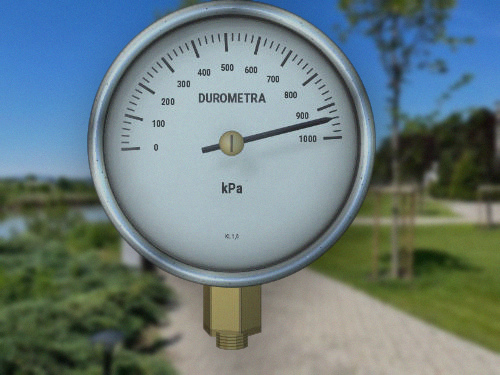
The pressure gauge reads 940 kPa
